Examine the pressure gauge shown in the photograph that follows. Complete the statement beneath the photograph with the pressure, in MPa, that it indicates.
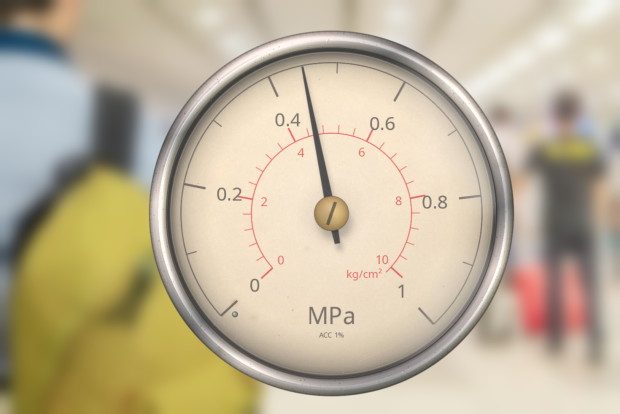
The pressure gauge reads 0.45 MPa
